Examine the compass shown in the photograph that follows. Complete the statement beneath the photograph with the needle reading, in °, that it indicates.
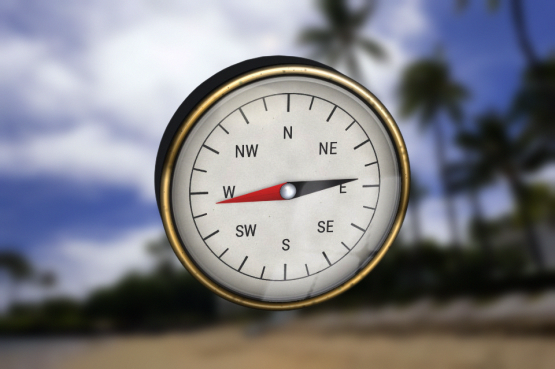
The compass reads 262.5 °
